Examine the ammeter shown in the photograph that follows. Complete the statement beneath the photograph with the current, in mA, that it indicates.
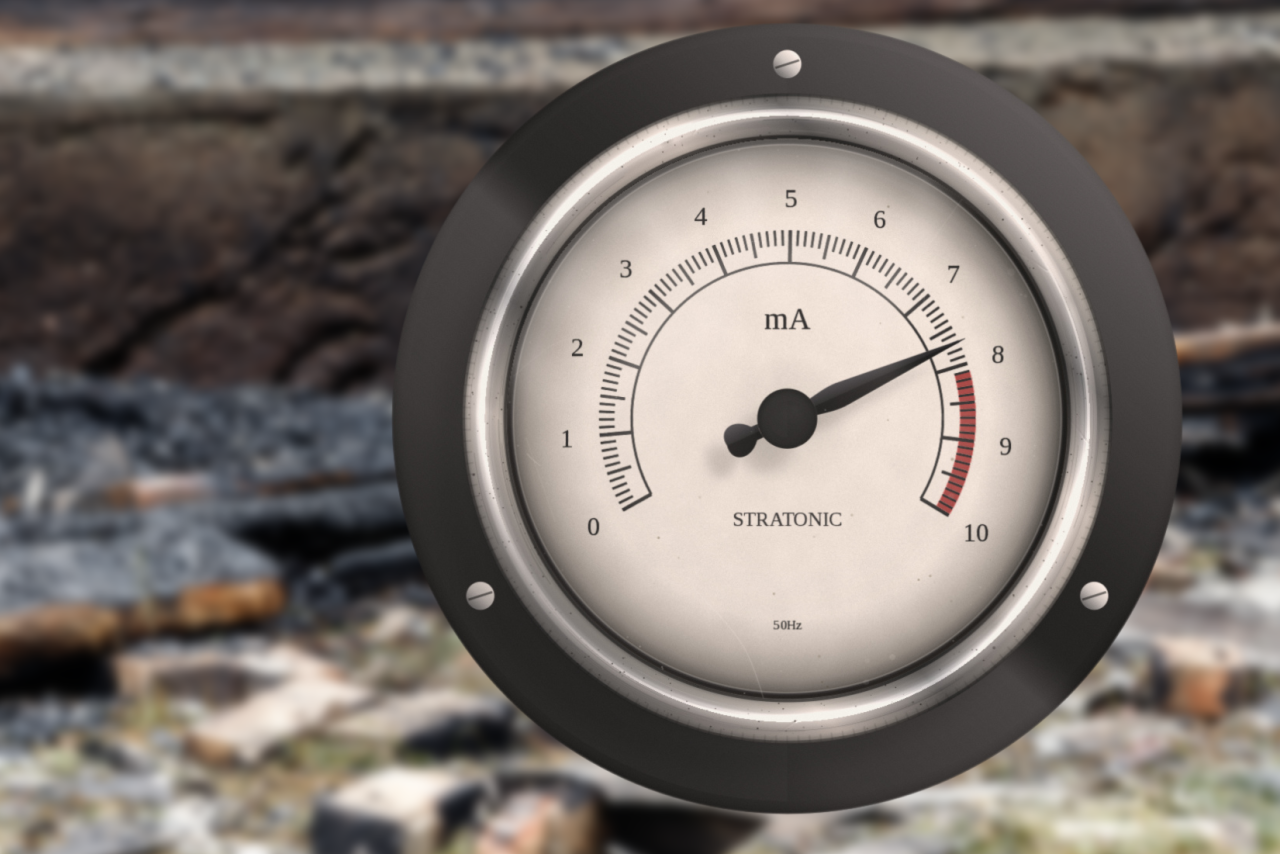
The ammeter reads 7.7 mA
